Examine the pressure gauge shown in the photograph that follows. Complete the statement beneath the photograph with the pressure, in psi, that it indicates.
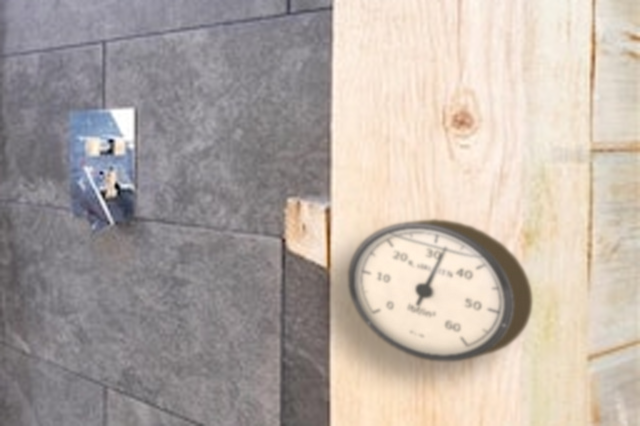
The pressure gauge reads 32.5 psi
